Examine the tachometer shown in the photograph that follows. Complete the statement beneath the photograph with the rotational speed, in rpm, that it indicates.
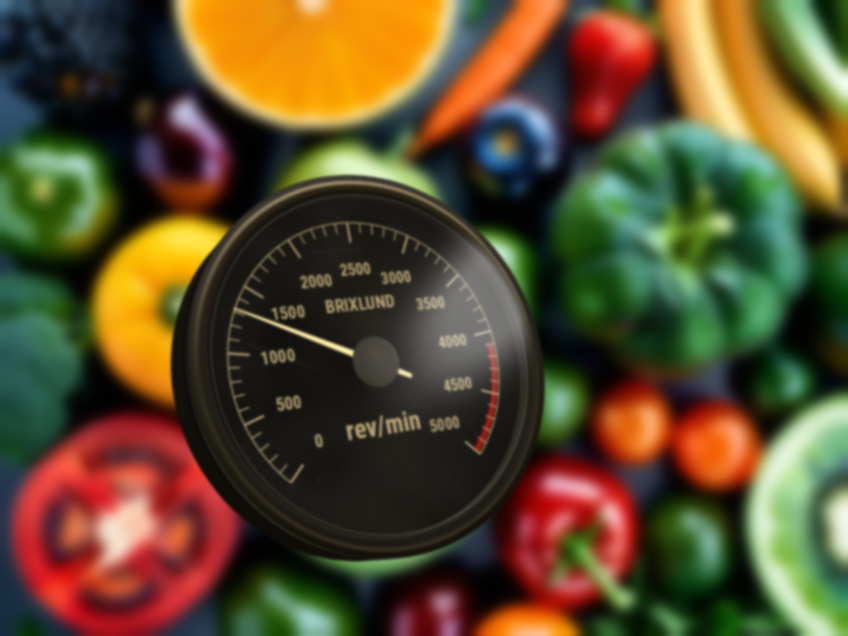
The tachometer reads 1300 rpm
